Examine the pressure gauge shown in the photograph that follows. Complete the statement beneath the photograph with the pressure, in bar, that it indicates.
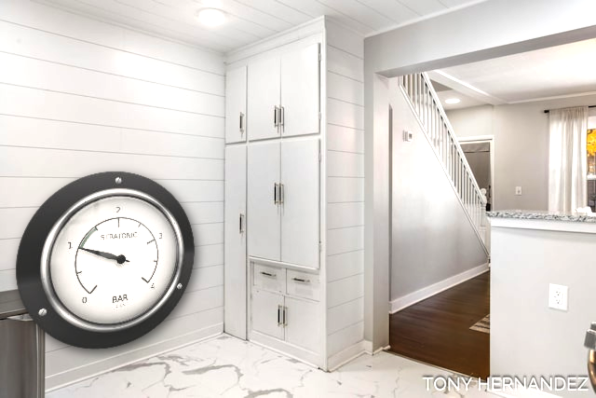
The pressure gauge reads 1 bar
